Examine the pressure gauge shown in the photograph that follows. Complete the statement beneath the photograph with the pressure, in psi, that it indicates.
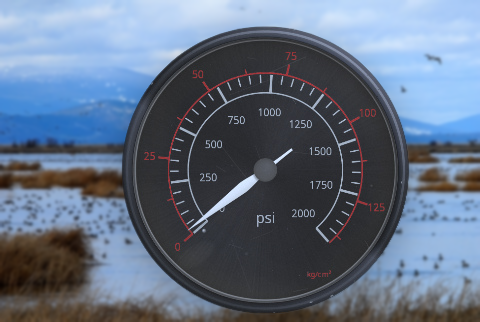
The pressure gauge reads 25 psi
